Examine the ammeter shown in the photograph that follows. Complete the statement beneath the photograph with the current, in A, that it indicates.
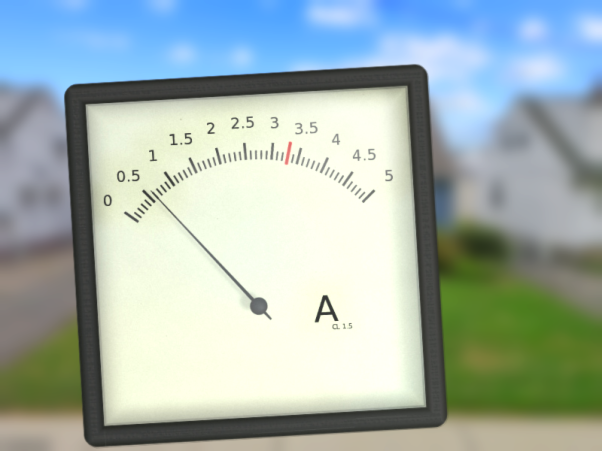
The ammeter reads 0.6 A
